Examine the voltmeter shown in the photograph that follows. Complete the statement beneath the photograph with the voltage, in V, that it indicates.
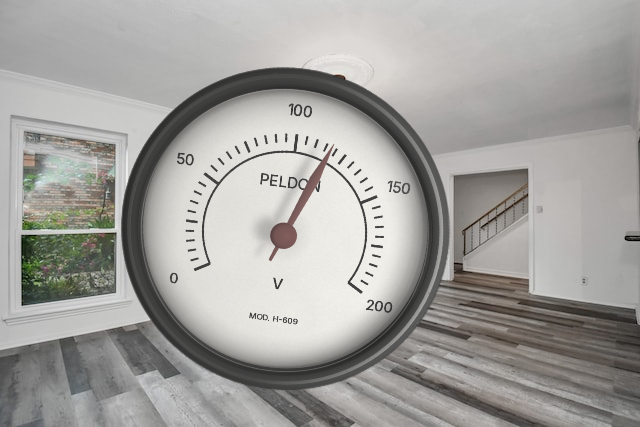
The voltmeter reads 117.5 V
